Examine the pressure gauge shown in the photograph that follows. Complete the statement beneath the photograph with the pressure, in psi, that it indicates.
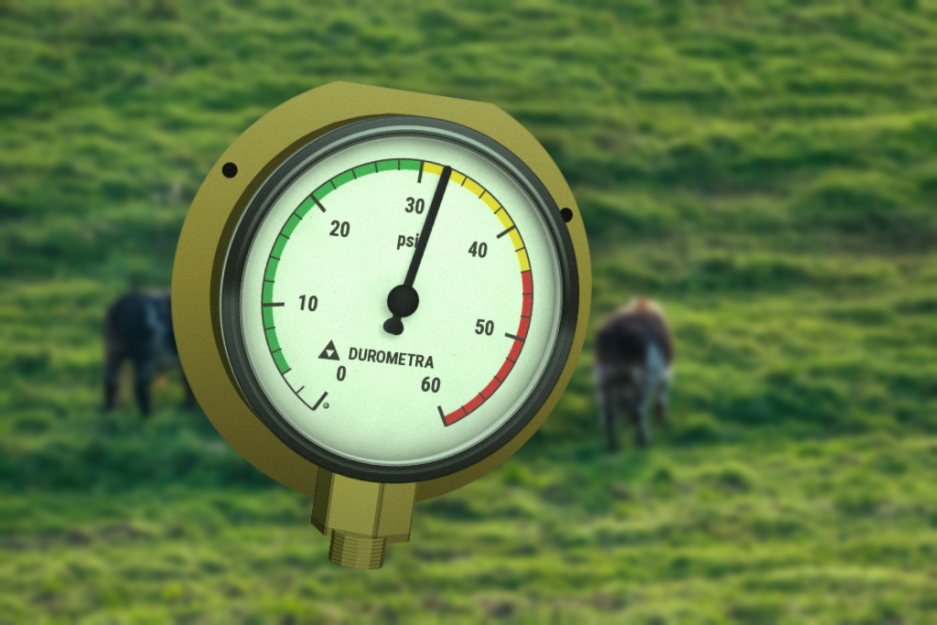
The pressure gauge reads 32 psi
